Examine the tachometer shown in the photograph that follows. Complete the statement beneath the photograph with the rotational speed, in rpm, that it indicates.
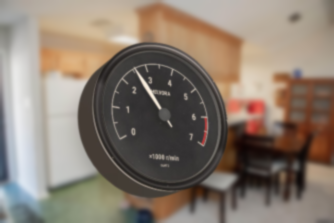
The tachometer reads 2500 rpm
